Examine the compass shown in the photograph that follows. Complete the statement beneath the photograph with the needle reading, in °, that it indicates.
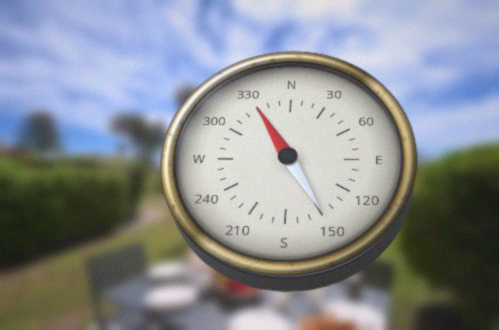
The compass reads 330 °
